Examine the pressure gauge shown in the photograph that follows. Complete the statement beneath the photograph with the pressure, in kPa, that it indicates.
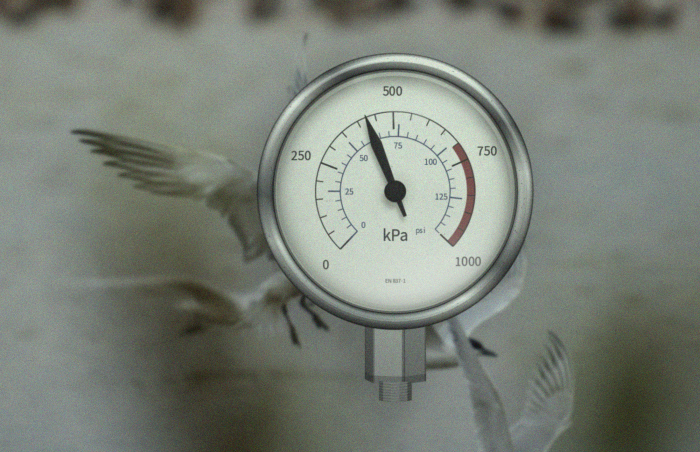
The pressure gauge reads 425 kPa
